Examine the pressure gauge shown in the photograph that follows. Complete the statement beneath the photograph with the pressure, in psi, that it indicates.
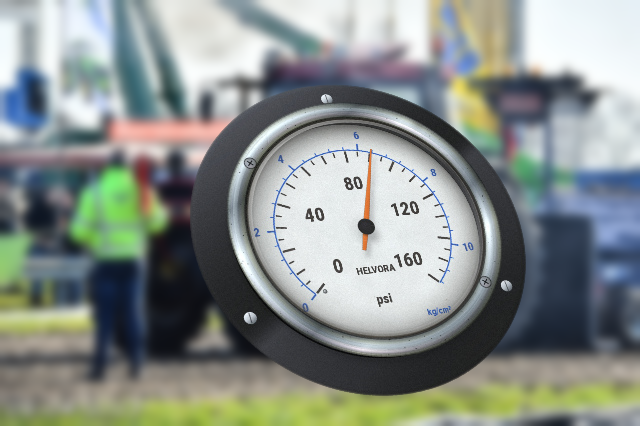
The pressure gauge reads 90 psi
